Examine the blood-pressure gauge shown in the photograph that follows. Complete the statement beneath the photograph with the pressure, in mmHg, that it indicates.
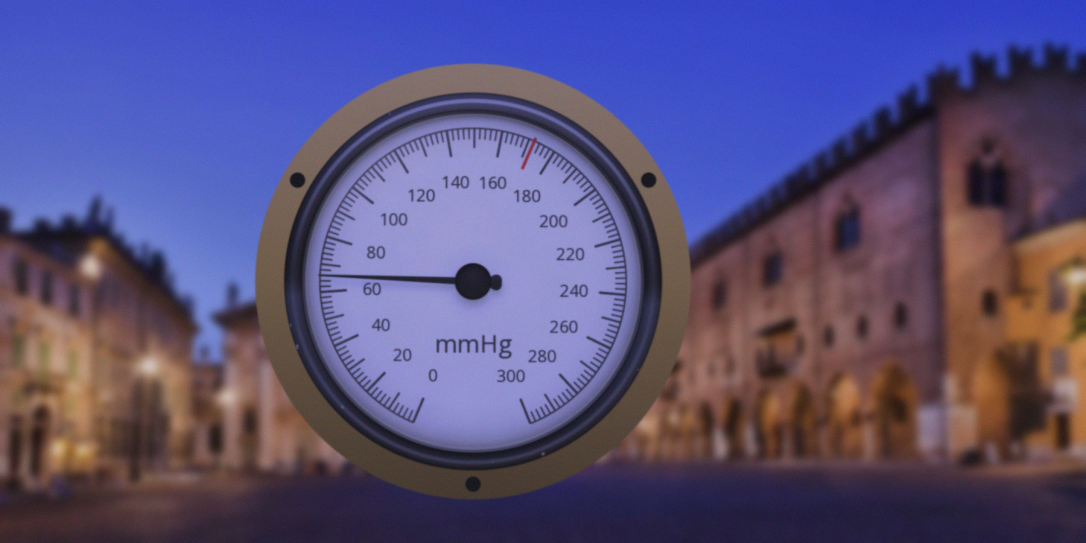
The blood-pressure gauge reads 66 mmHg
